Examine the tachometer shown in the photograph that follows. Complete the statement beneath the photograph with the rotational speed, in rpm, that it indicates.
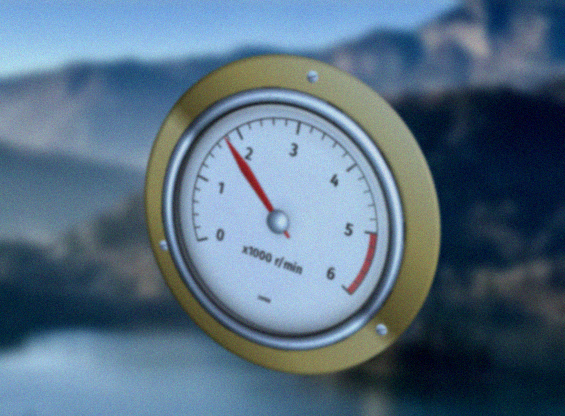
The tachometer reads 1800 rpm
